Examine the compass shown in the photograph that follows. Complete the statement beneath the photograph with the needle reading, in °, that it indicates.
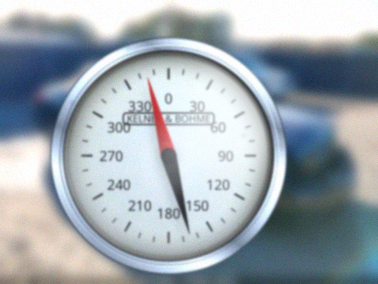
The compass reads 345 °
